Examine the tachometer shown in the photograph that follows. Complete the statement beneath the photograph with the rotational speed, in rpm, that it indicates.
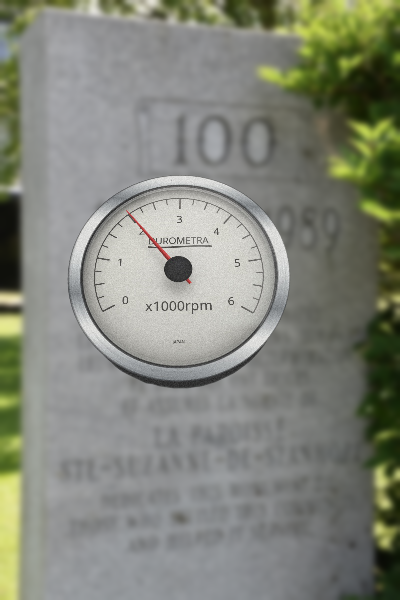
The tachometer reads 2000 rpm
